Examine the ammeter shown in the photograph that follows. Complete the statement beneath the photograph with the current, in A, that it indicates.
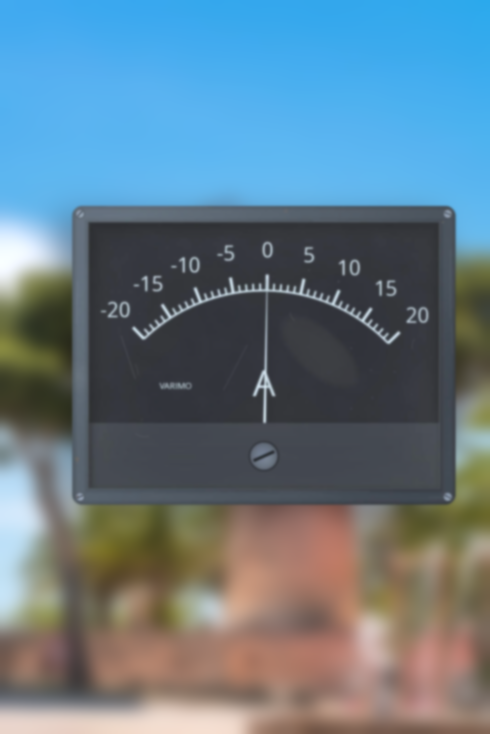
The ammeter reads 0 A
